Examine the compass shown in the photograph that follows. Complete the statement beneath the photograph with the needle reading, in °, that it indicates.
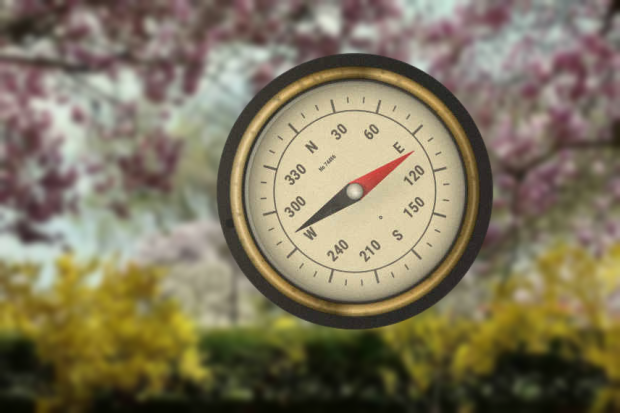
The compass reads 100 °
